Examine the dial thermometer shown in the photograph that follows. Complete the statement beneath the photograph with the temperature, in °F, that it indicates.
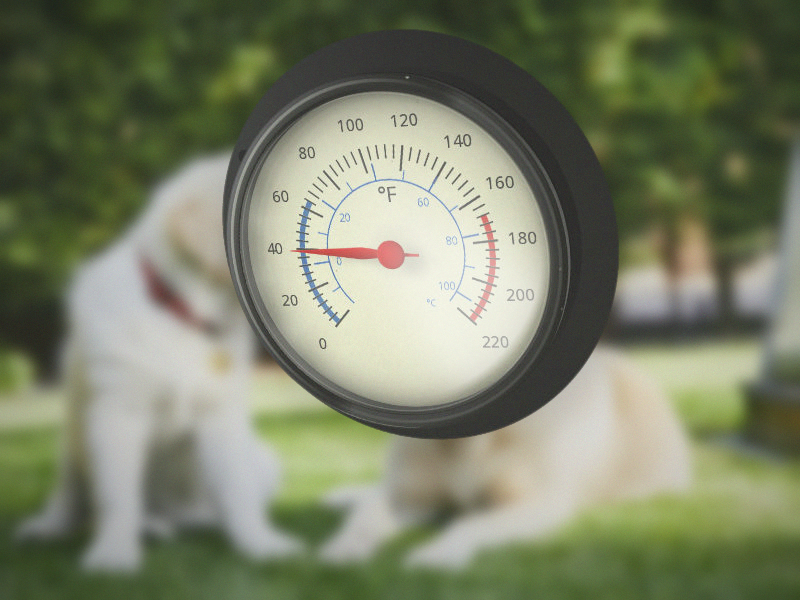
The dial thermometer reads 40 °F
